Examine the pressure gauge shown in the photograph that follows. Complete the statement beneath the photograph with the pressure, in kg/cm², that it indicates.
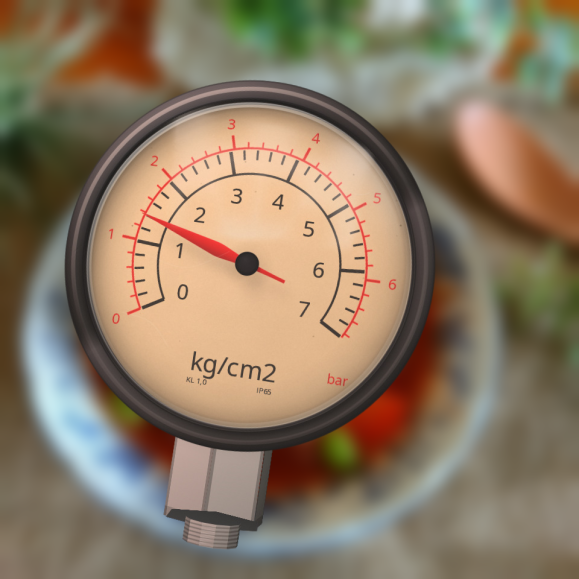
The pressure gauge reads 1.4 kg/cm²
